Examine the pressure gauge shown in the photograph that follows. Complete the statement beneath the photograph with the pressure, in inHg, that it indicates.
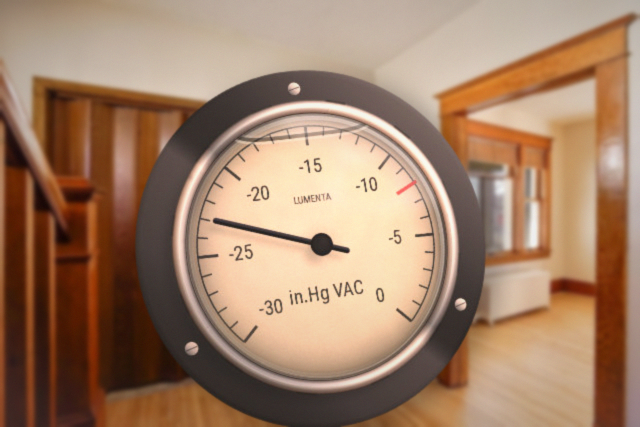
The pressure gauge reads -23 inHg
